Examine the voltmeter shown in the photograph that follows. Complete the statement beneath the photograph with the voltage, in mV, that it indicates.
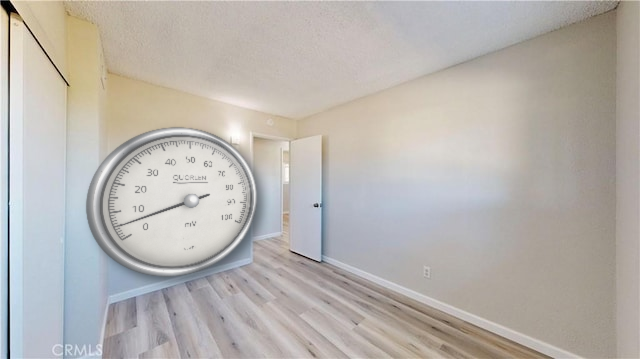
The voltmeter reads 5 mV
